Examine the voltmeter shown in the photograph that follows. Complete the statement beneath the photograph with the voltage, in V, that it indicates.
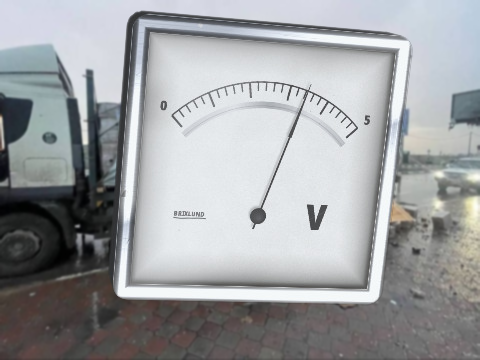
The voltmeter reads 3.4 V
